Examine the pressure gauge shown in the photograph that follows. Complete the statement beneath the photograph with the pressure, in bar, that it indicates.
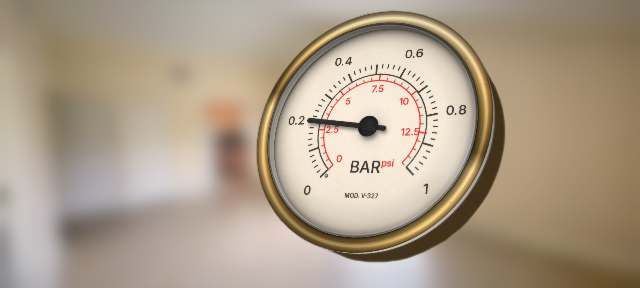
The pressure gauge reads 0.2 bar
